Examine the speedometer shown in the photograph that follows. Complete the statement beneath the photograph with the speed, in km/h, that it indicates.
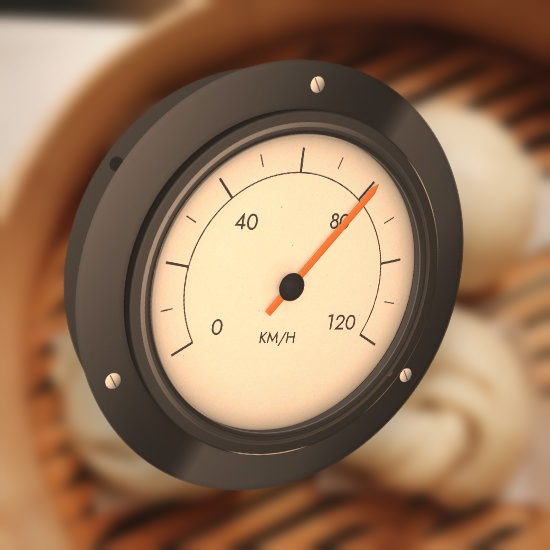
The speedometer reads 80 km/h
